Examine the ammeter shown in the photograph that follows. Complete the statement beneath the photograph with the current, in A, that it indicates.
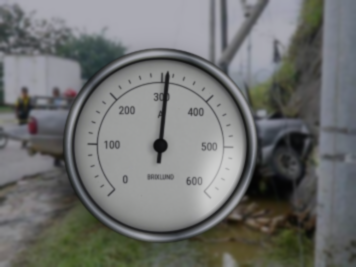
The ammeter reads 310 A
